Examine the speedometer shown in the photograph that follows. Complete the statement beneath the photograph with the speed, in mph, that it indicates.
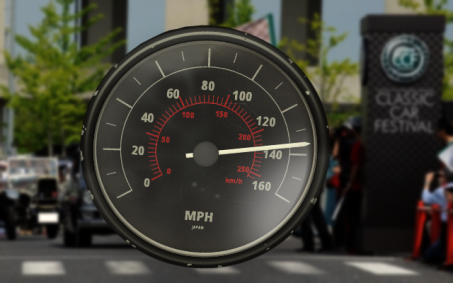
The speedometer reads 135 mph
